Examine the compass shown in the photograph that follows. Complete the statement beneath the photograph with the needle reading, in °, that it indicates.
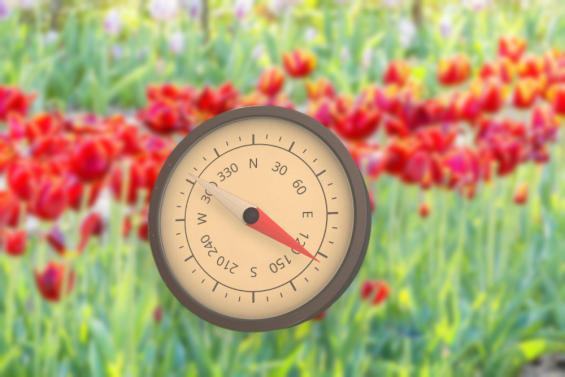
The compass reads 125 °
